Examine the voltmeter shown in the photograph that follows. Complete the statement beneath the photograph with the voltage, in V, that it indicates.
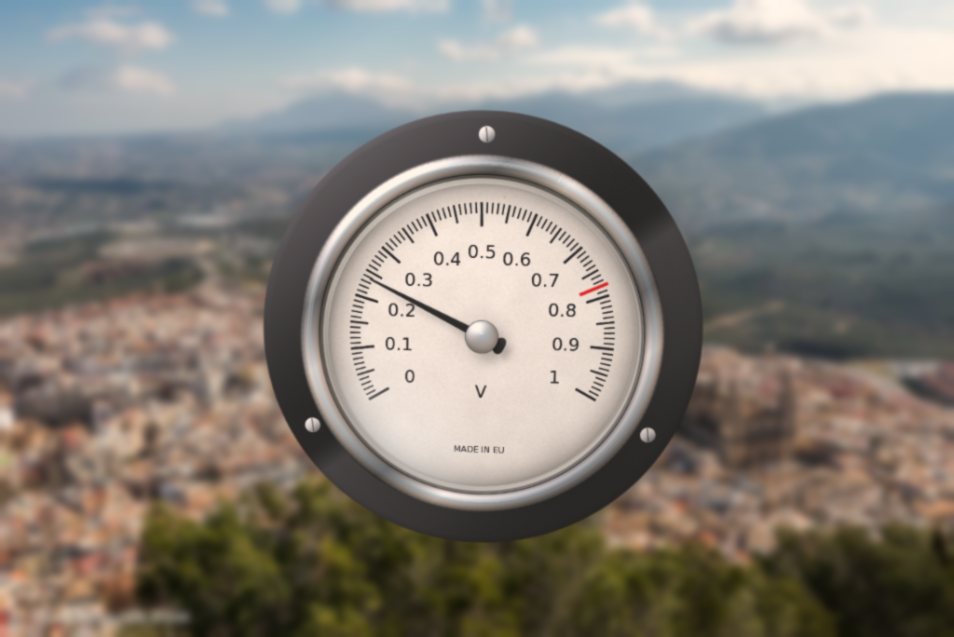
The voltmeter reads 0.24 V
